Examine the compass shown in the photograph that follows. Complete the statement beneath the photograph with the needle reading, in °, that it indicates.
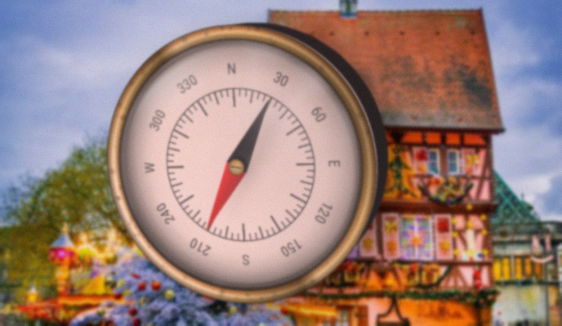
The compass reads 210 °
